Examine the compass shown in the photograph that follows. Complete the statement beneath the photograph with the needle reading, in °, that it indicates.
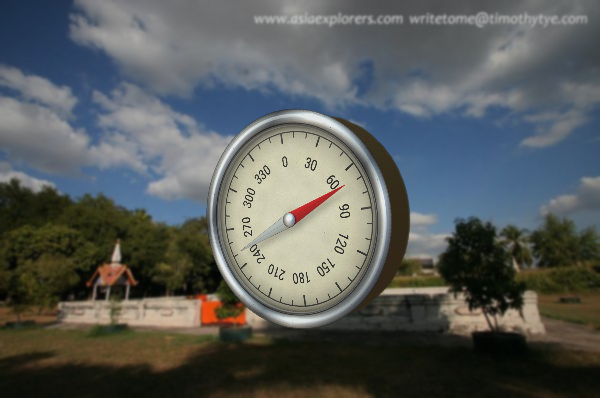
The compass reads 70 °
